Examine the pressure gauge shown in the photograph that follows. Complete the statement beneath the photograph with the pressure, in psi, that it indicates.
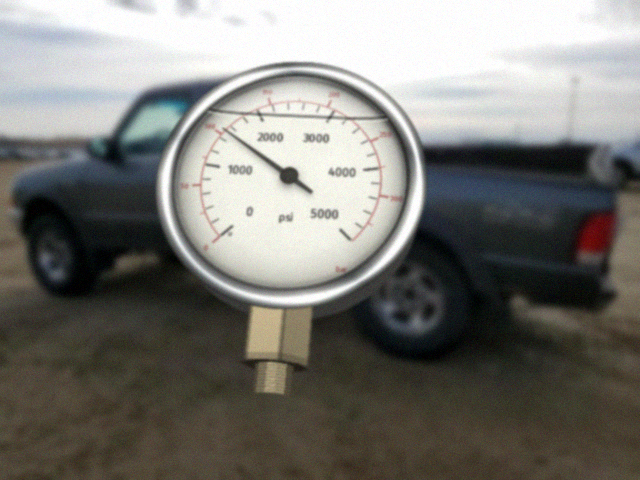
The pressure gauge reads 1500 psi
